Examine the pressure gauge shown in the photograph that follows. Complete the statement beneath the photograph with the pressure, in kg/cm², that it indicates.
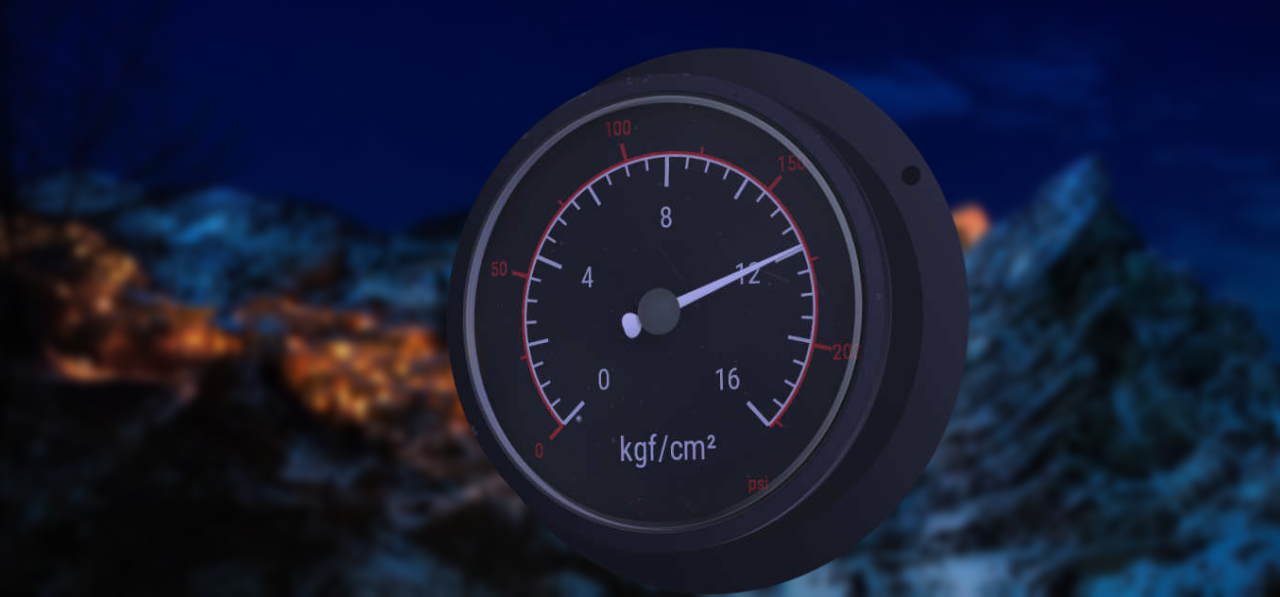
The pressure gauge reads 12 kg/cm²
